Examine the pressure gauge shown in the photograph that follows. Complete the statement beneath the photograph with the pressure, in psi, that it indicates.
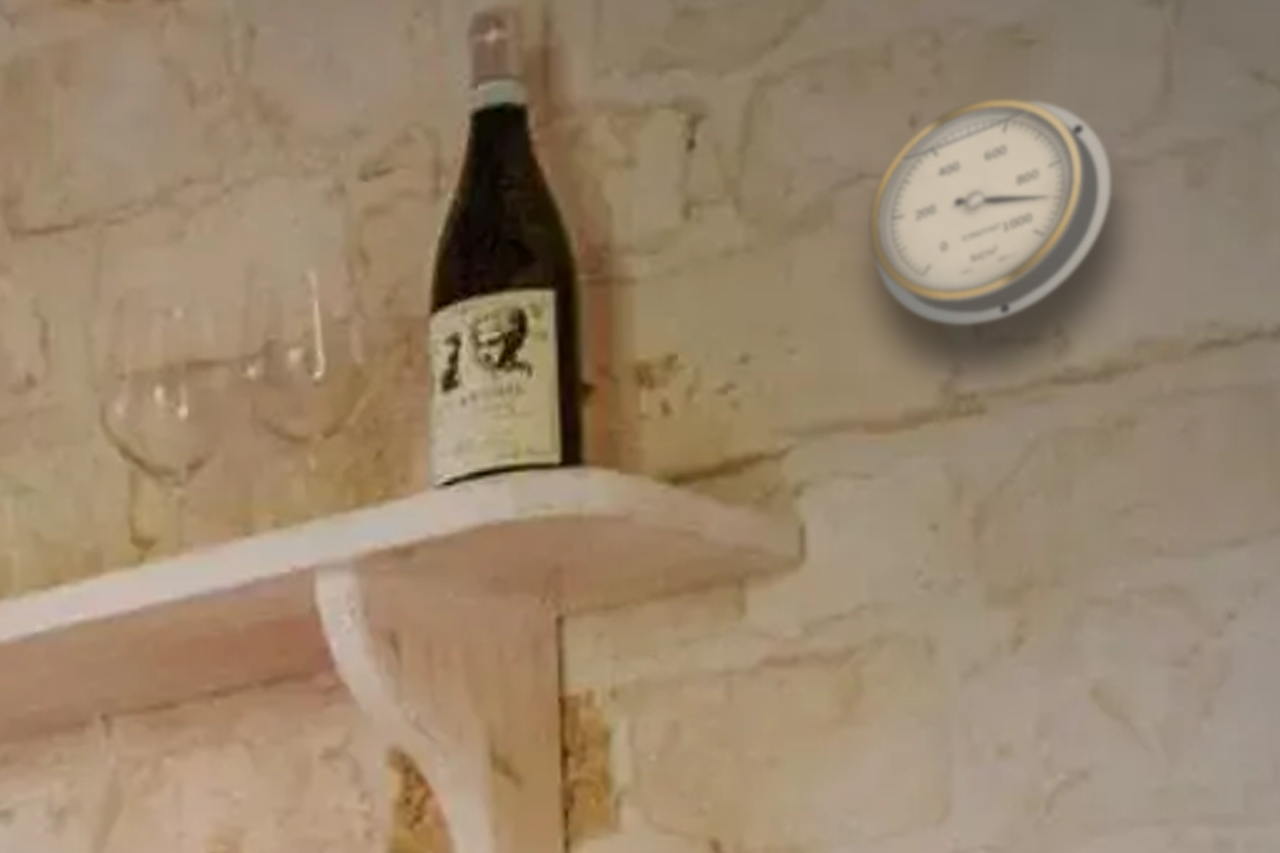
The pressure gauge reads 900 psi
